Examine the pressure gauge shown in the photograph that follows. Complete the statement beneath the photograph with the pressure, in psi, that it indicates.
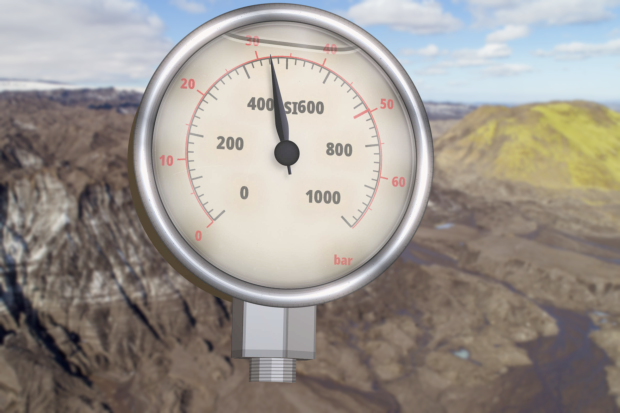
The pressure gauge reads 460 psi
